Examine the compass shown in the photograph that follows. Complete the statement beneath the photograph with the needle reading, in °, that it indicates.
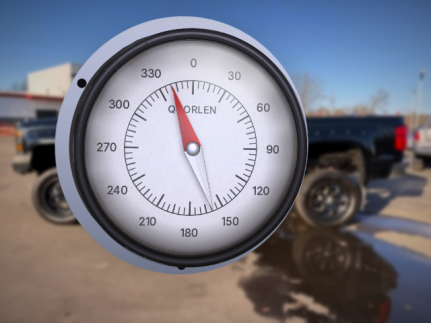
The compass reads 340 °
